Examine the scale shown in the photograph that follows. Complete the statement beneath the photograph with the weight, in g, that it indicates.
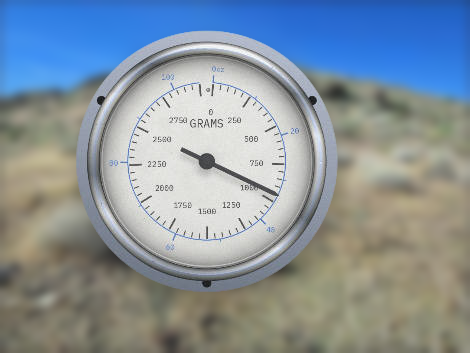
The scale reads 950 g
